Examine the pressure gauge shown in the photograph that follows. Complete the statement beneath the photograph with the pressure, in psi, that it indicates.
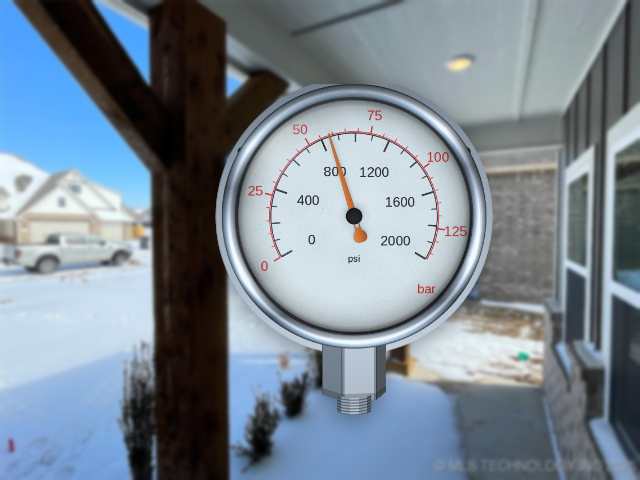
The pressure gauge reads 850 psi
